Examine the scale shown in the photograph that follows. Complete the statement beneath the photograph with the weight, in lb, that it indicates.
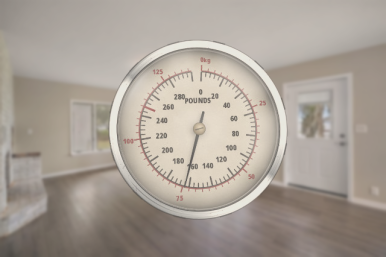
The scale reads 164 lb
